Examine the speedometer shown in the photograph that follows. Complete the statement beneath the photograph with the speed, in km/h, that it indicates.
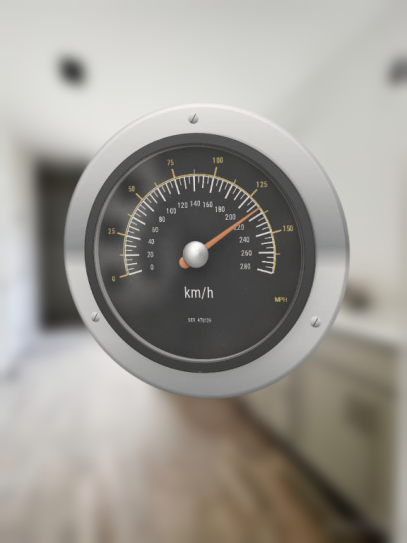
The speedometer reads 215 km/h
